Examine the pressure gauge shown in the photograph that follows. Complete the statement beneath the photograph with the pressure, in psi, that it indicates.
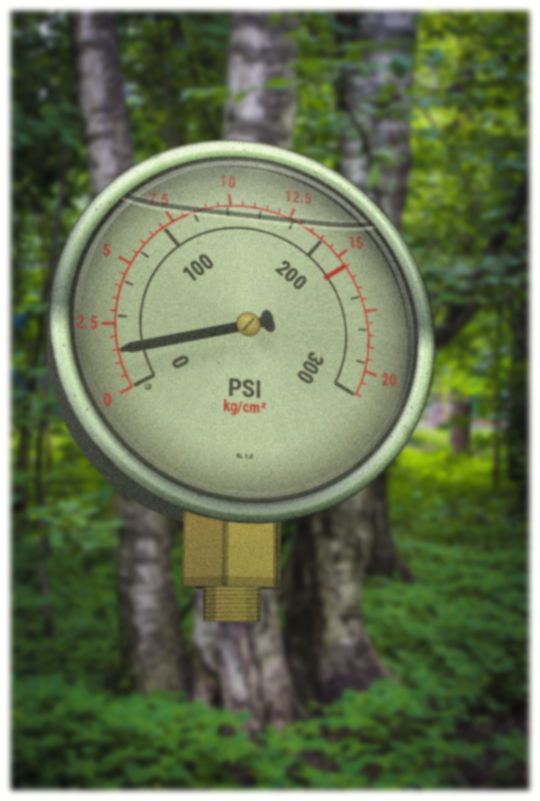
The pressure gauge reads 20 psi
